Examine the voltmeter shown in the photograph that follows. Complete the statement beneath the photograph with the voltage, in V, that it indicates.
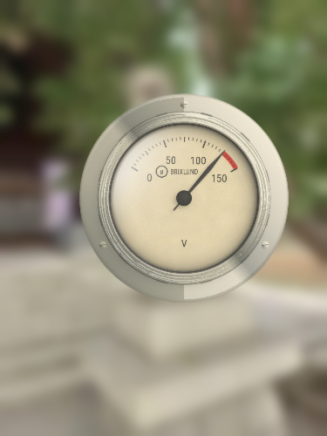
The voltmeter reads 125 V
